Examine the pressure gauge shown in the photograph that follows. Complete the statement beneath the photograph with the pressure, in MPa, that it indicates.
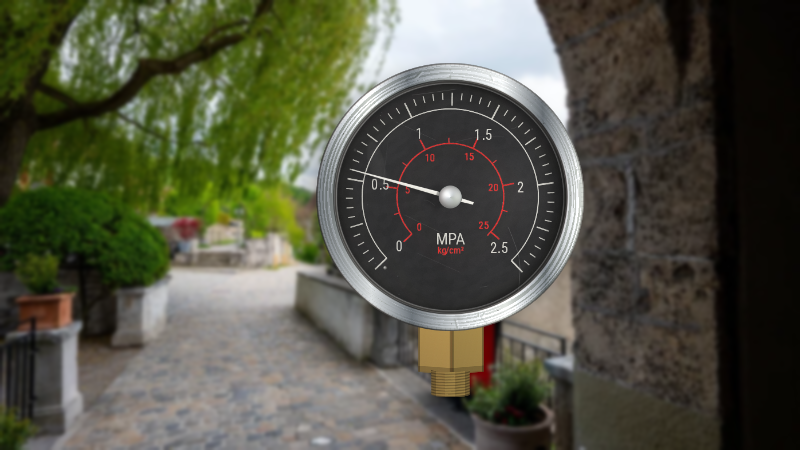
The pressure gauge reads 0.55 MPa
